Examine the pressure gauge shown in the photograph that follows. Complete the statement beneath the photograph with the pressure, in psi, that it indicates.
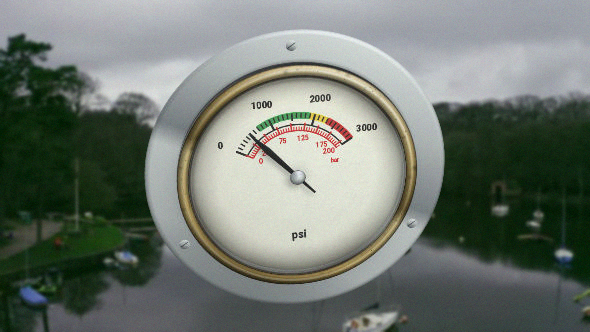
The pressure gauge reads 500 psi
